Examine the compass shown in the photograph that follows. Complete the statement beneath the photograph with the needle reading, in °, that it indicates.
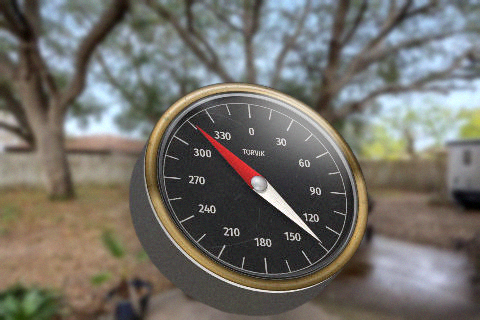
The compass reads 315 °
